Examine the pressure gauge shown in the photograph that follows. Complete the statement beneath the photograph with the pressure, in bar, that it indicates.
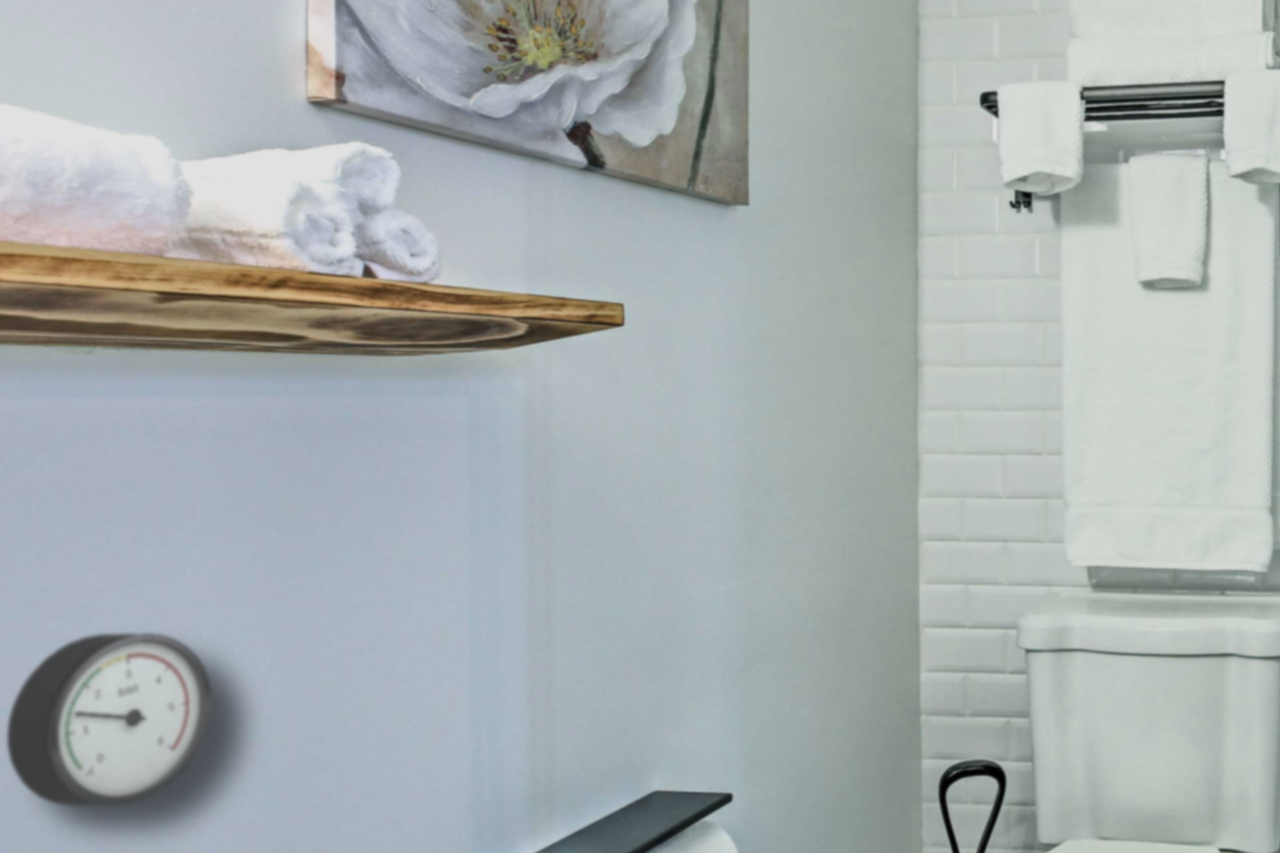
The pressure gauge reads 1.4 bar
